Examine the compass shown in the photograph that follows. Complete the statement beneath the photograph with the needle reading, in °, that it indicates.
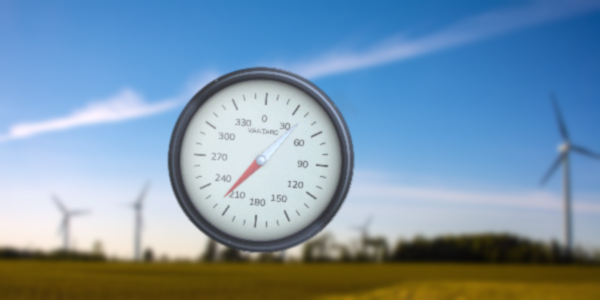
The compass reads 220 °
